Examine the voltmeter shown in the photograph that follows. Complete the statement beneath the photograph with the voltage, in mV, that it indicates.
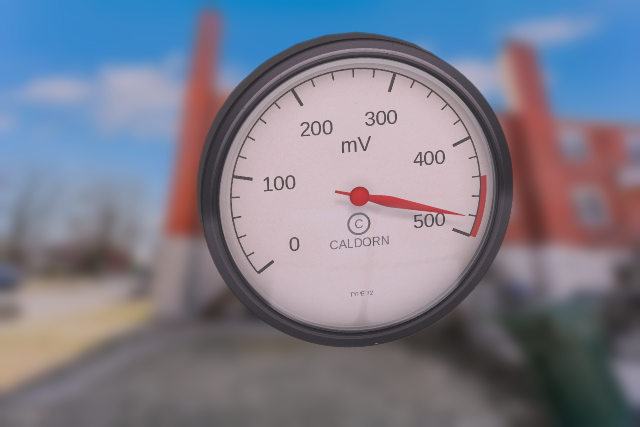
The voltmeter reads 480 mV
